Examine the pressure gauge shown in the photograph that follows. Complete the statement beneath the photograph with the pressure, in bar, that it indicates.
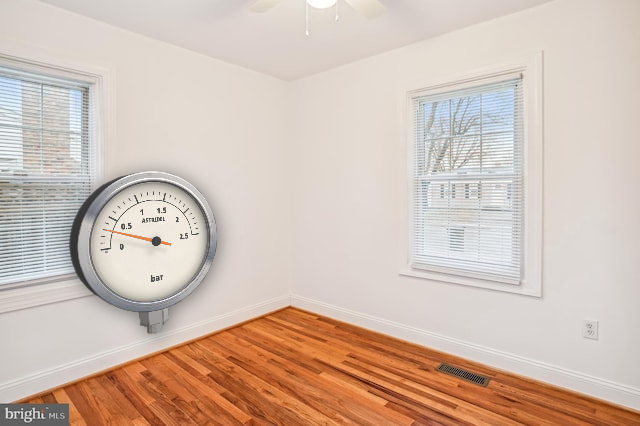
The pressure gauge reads 0.3 bar
